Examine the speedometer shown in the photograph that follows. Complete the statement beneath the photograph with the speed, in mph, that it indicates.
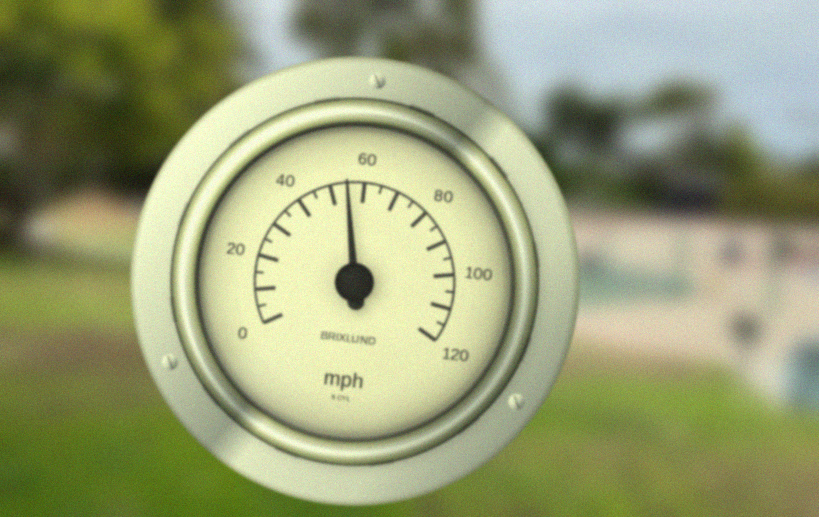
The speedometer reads 55 mph
